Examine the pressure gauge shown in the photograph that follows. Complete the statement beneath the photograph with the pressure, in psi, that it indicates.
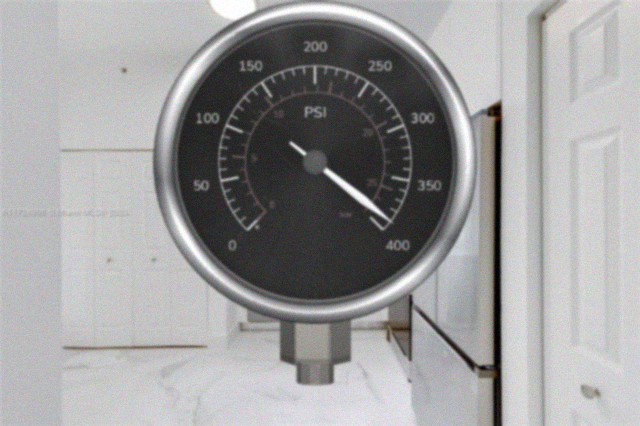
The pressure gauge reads 390 psi
